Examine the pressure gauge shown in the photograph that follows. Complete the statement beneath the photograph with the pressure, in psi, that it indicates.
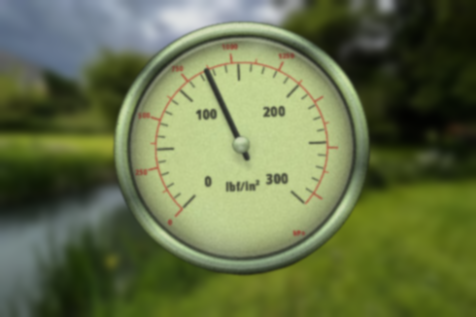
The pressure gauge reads 125 psi
